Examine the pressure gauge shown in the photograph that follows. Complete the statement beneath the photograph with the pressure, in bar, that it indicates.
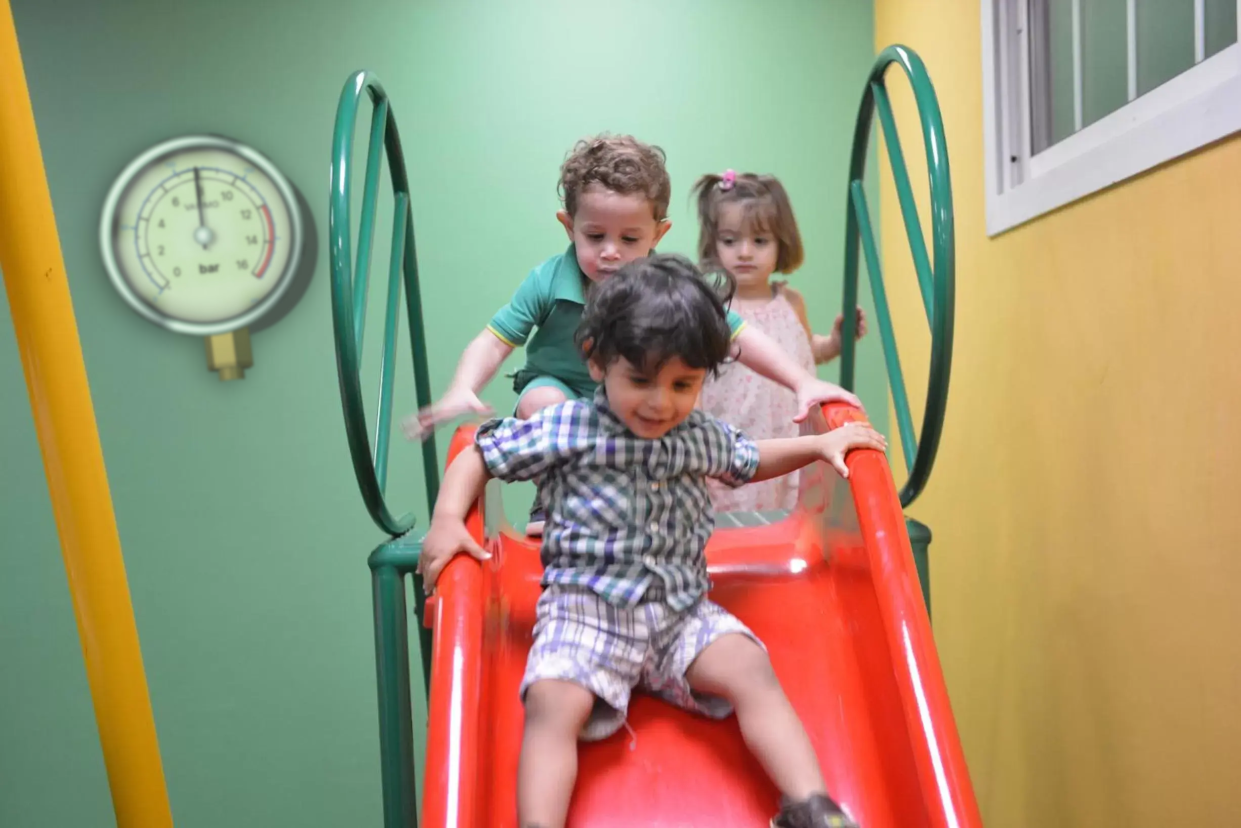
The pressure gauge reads 8 bar
